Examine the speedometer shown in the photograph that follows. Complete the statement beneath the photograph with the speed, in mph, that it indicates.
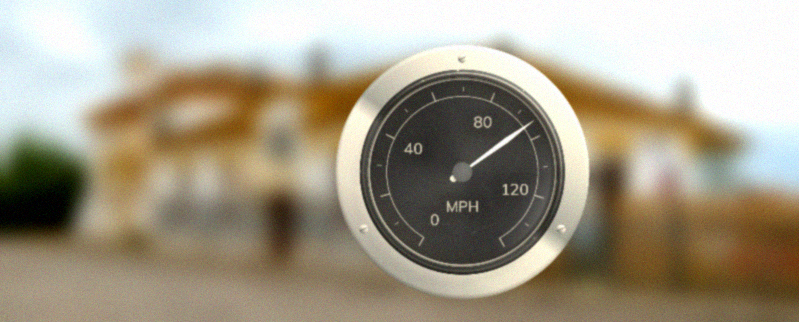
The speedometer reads 95 mph
